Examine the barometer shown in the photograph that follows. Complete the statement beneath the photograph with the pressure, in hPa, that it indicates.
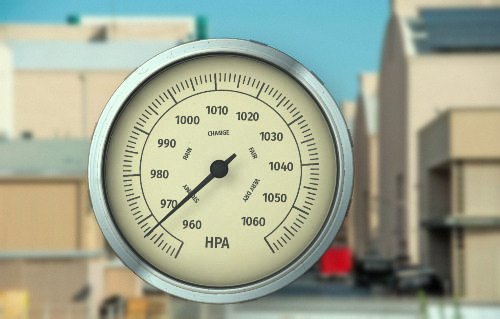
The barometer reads 967 hPa
